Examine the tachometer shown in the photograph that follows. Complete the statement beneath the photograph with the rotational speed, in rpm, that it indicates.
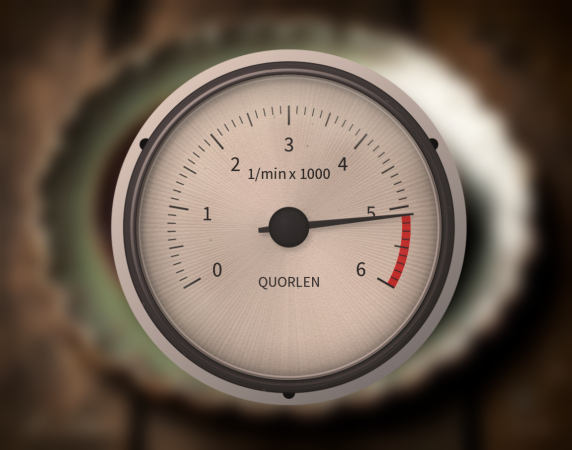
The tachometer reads 5100 rpm
